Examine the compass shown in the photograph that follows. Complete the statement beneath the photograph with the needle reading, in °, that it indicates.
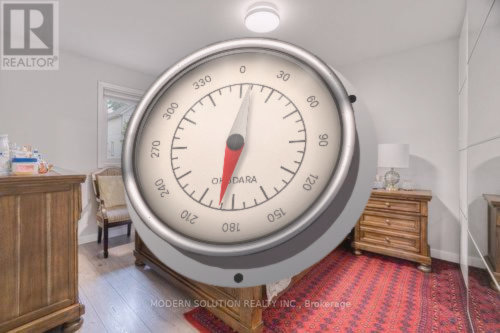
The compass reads 190 °
